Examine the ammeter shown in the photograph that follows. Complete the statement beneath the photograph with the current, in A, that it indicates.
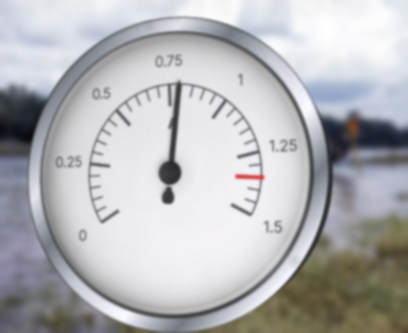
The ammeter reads 0.8 A
